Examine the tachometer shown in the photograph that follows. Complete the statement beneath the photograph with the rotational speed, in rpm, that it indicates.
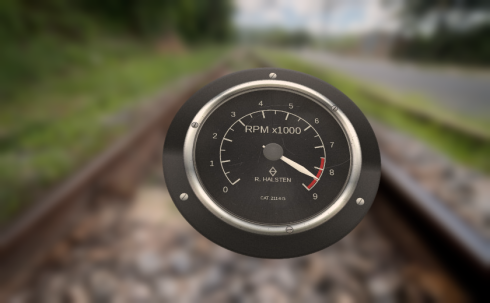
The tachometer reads 8500 rpm
